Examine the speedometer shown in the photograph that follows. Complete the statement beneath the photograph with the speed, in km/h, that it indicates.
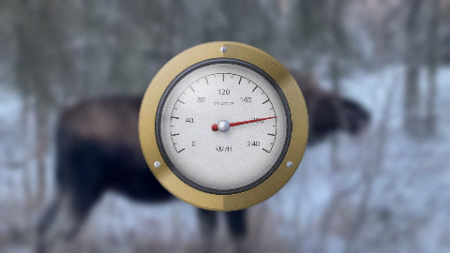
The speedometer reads 200 km/h
